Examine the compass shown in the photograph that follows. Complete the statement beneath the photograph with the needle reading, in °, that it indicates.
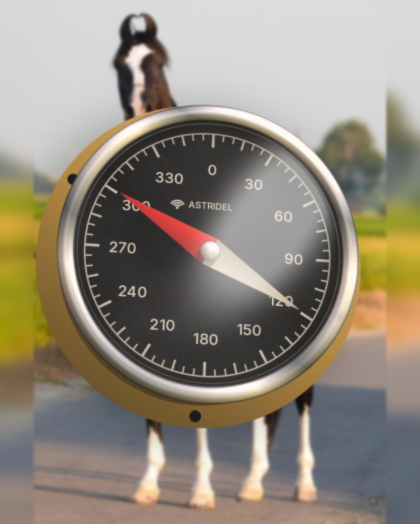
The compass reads 300 °
